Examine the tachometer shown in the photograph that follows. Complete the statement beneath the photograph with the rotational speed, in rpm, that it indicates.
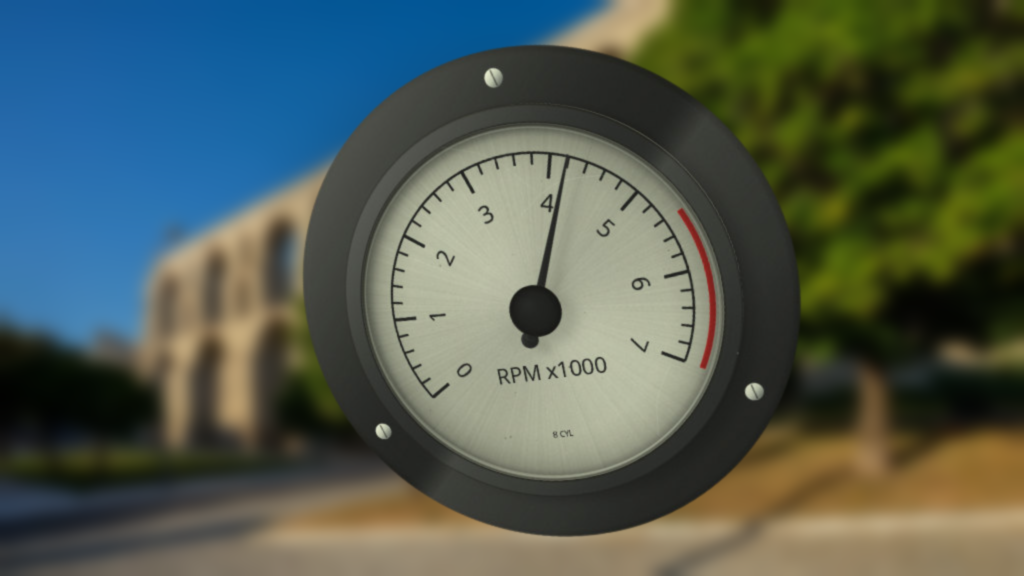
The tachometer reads 4200 rpm
